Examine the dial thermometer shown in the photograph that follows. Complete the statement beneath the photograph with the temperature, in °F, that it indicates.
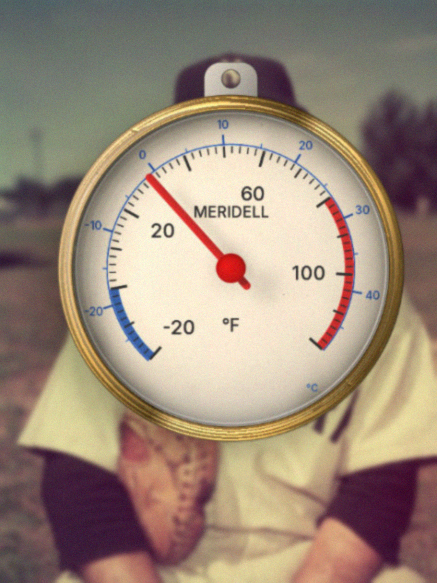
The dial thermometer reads 30 °F
